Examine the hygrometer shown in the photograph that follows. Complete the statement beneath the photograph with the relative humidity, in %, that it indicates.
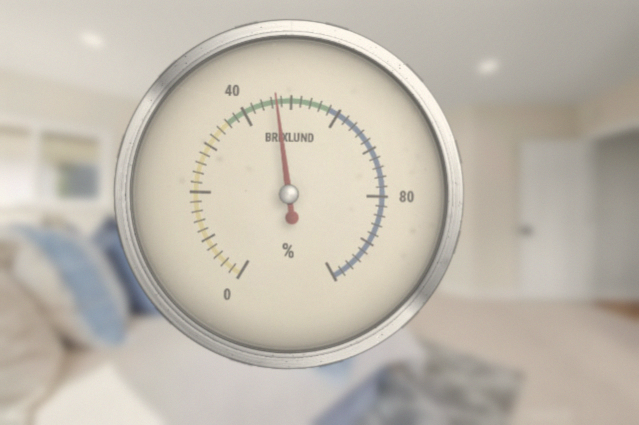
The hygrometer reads 47 %
